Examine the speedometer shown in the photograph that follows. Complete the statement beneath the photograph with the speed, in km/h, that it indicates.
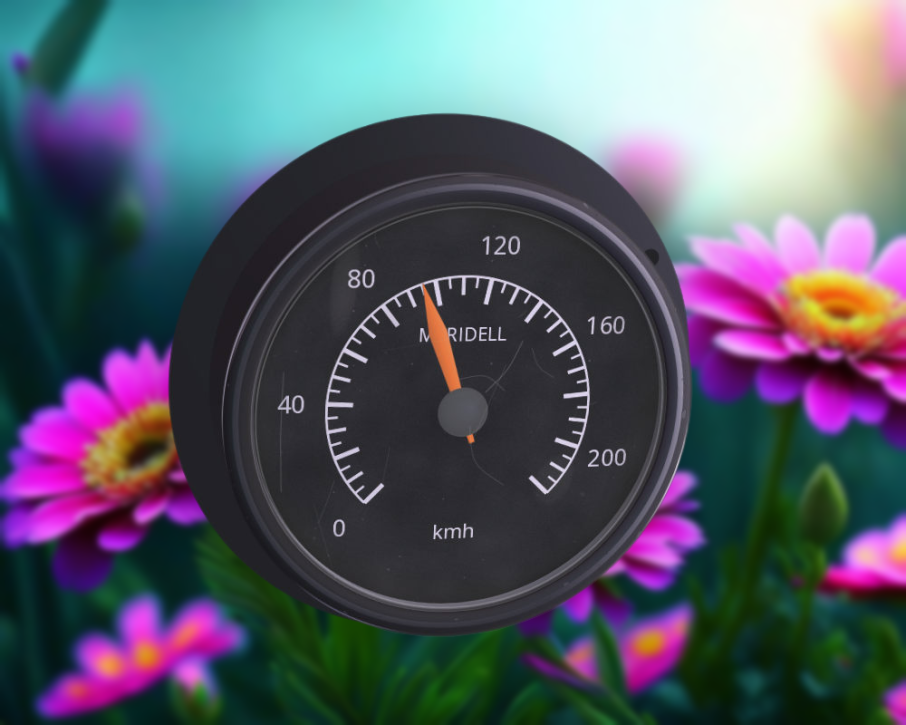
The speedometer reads 95 km/h
